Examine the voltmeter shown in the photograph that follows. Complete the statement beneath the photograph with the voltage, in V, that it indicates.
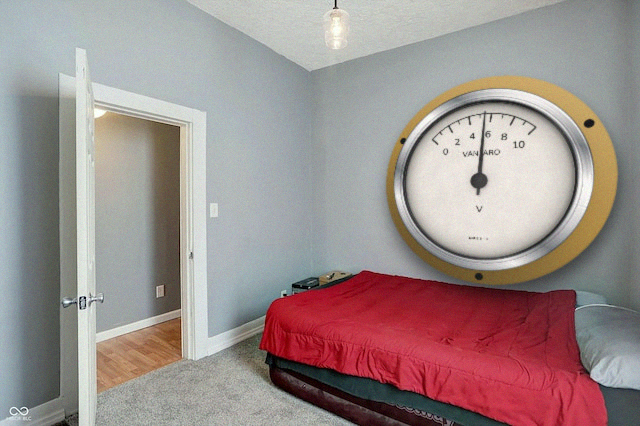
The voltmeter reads 5.5 V
